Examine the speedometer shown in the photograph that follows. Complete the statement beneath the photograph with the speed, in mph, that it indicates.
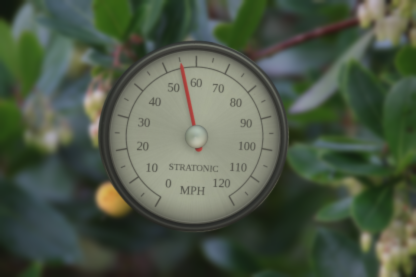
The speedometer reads 55 mph
